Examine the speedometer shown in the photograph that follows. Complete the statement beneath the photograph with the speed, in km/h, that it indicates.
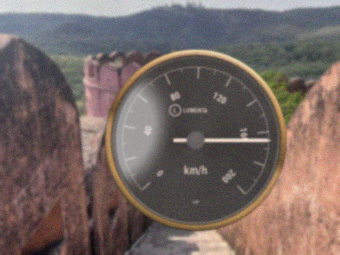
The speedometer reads 165 km/h
